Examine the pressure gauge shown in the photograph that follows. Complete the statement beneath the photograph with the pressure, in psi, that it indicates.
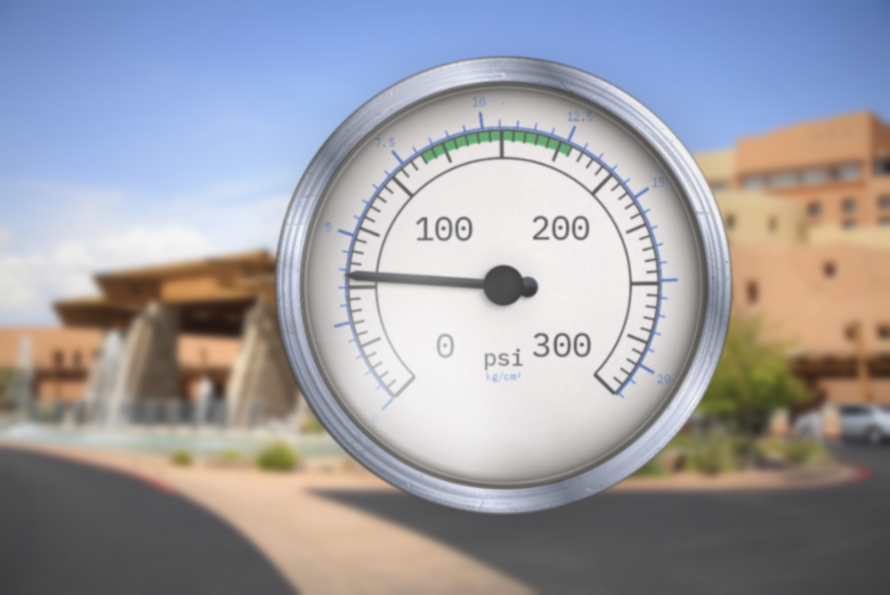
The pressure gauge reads 55 psi
